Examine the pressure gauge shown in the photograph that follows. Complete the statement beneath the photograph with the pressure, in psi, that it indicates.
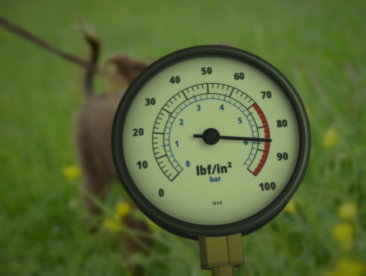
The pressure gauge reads 86 psi
